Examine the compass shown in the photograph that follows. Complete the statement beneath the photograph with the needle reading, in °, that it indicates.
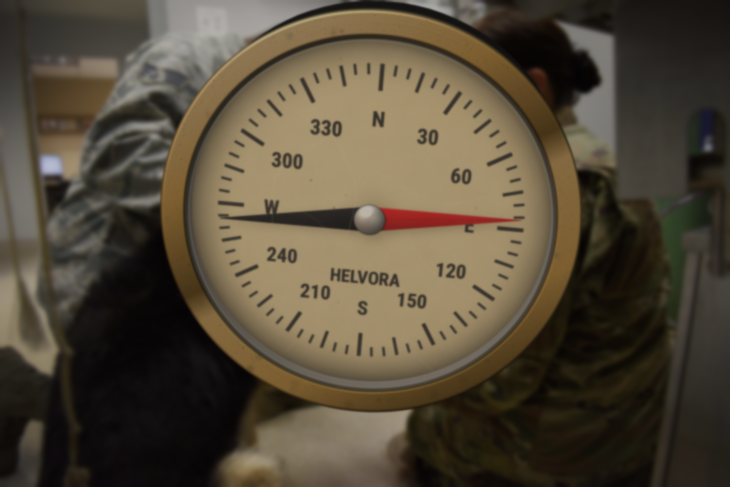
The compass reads 85 °
